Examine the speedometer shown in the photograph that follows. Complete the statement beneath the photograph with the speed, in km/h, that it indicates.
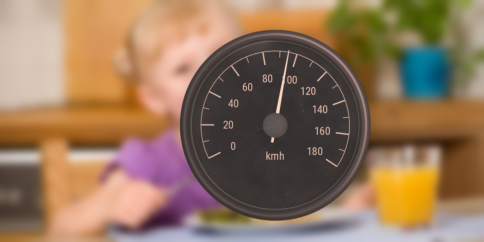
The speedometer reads 95 km/h
